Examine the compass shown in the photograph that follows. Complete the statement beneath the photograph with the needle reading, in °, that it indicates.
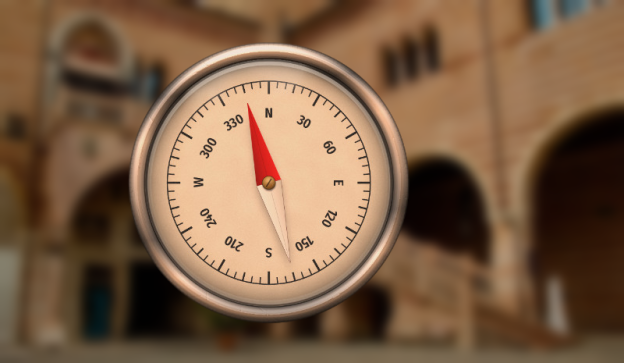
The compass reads 345 °
